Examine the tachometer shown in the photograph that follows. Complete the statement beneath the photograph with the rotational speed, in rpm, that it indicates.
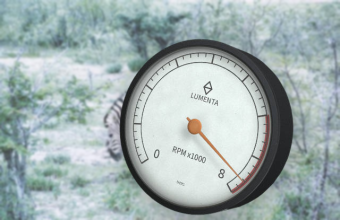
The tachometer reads 7600 rpm
